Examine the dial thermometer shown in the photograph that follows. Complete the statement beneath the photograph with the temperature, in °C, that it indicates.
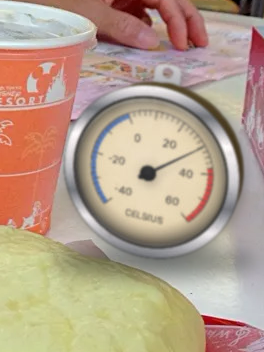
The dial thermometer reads 30 °C
